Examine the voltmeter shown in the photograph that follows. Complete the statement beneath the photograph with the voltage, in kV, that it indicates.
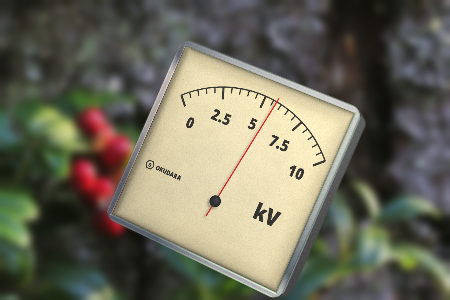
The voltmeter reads 5.75 kV
